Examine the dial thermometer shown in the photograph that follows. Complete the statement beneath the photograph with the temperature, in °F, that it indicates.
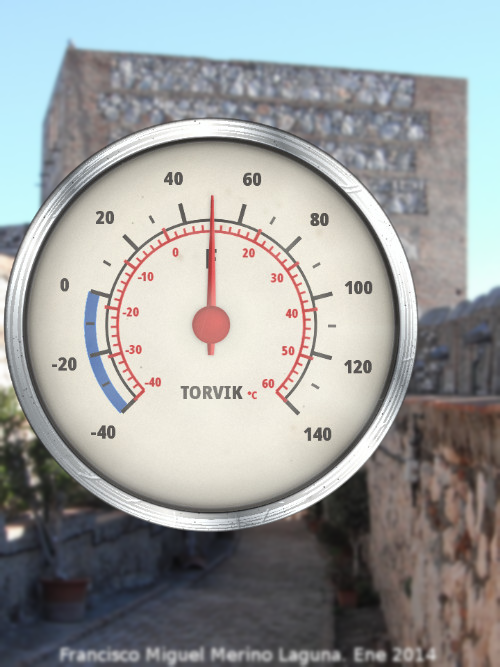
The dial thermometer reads 50 °F
